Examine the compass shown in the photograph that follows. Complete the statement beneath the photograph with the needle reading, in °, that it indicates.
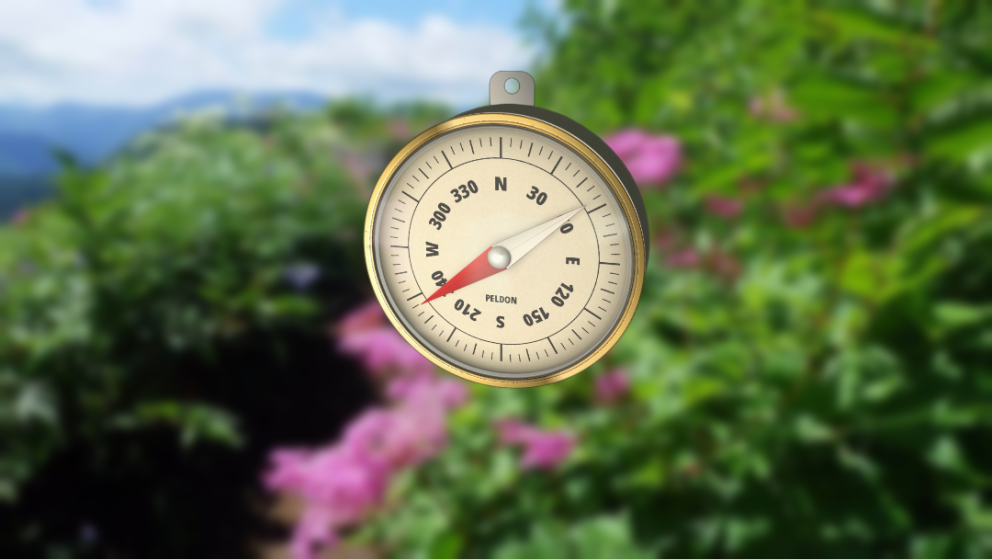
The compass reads 235 °
